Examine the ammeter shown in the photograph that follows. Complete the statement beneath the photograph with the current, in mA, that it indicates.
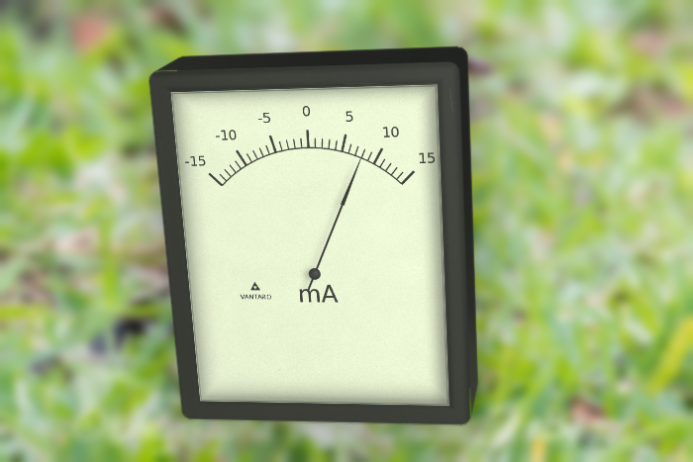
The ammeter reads 8 mA
